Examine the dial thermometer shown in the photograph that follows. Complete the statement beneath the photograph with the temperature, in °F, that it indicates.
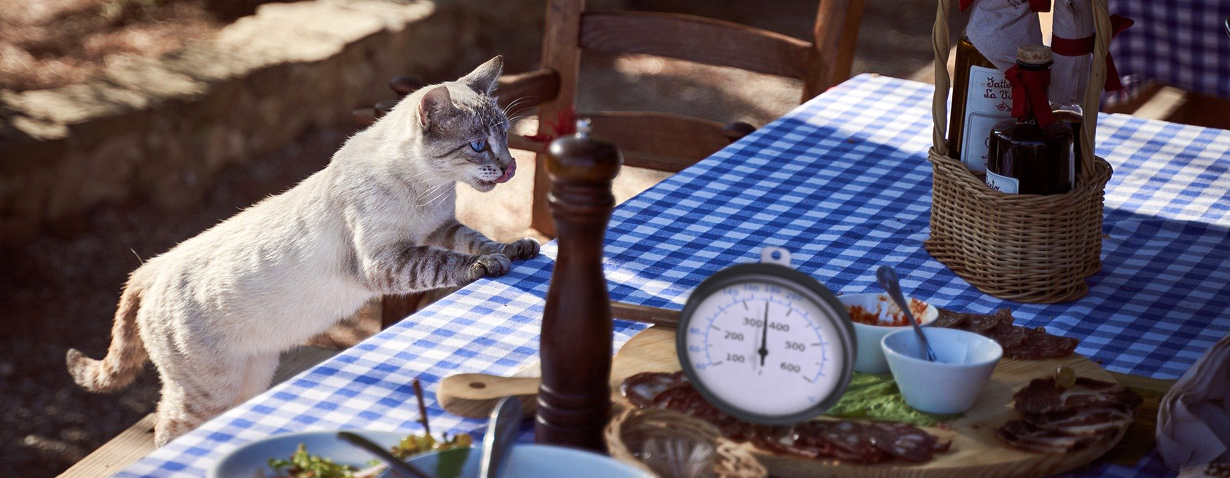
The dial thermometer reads 350 °F
